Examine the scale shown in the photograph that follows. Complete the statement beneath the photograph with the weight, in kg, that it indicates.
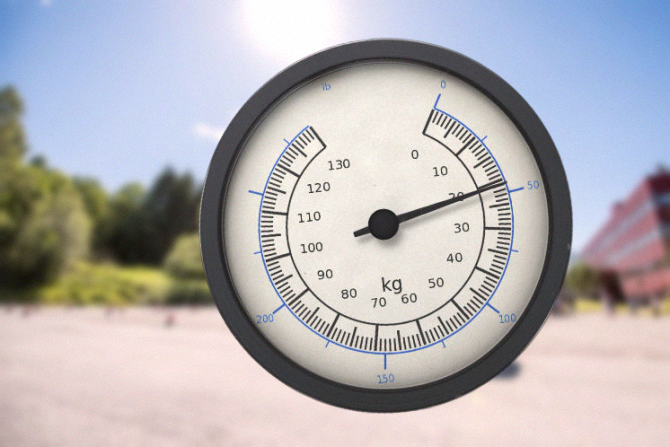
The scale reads 21 kg
